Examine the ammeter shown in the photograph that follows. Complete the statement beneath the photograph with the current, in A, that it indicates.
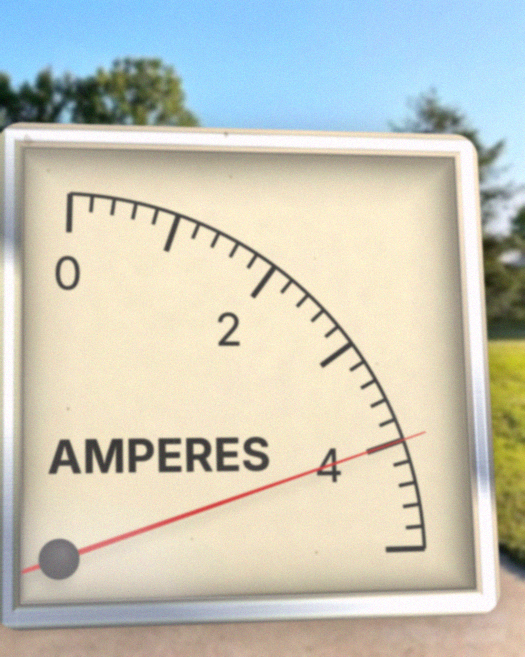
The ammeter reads 4 A
